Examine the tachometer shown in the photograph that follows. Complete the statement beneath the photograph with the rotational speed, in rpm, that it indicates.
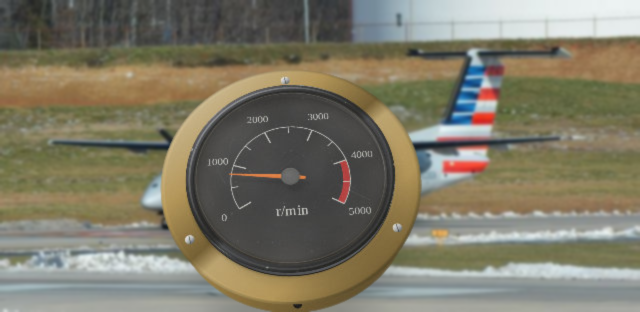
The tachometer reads 750 rpm
